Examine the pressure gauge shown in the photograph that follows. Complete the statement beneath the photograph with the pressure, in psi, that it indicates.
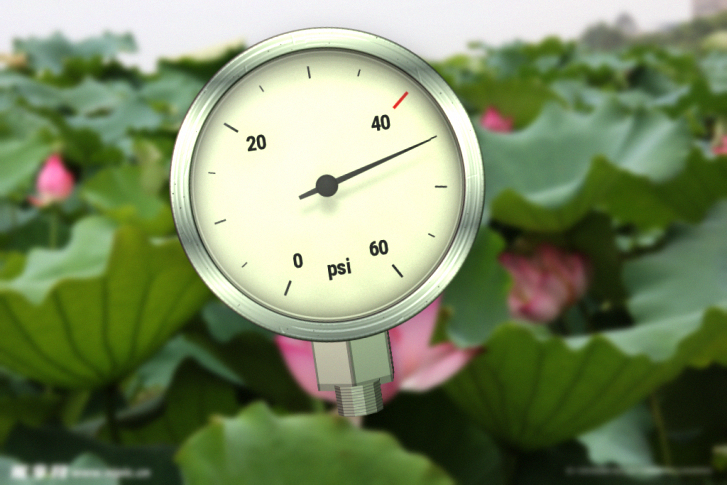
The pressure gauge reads 45 psi
